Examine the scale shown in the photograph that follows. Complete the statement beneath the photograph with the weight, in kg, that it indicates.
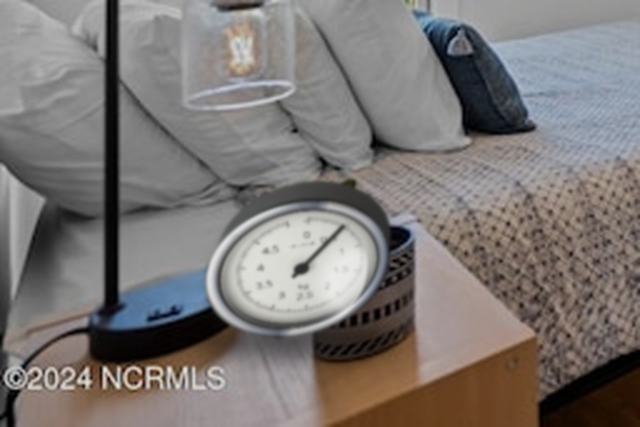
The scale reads 0.5 kg
